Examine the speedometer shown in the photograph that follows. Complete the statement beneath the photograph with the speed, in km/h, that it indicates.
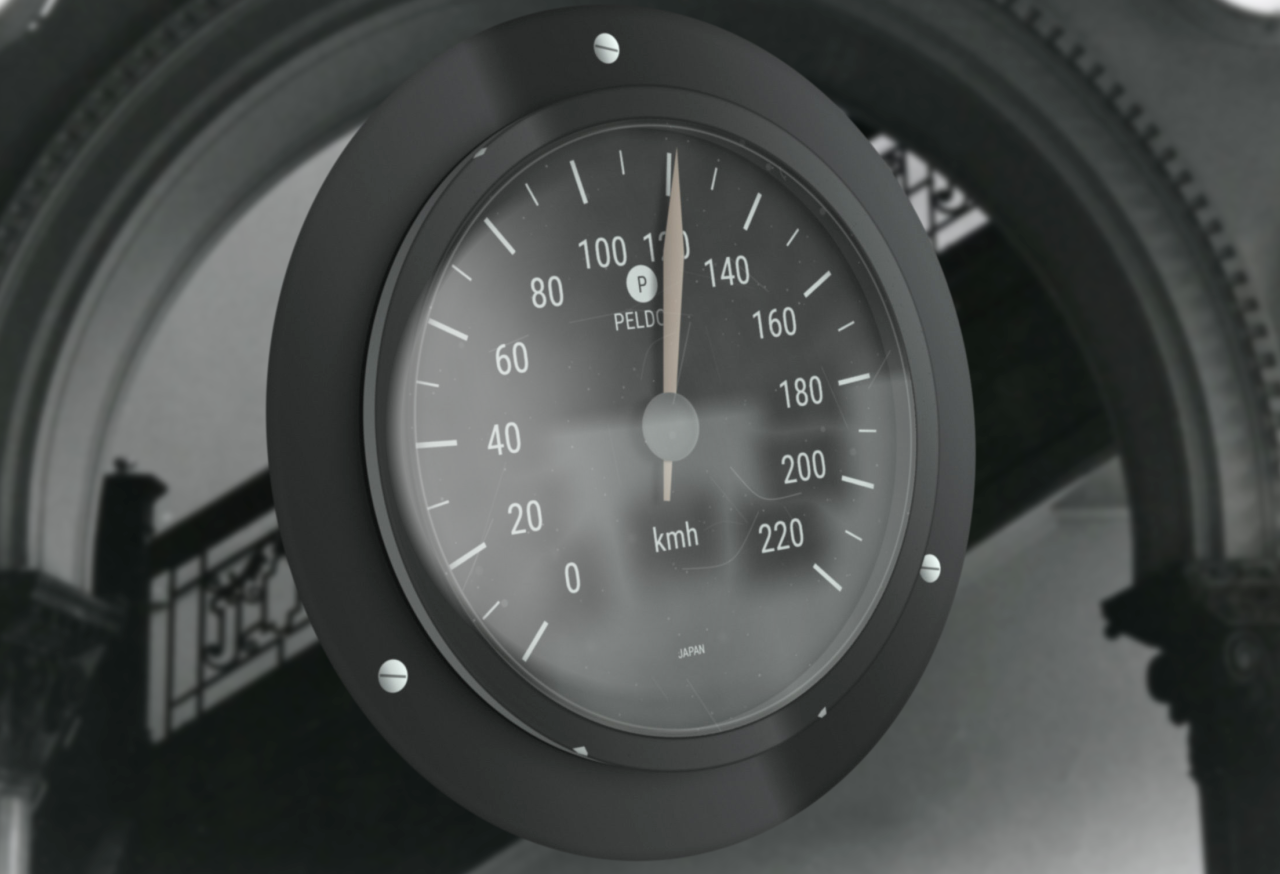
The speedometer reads 120 km/h
